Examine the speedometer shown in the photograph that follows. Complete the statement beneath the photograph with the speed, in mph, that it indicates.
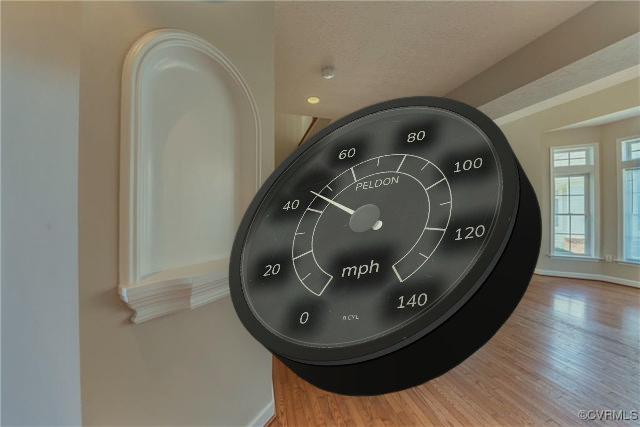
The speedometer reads 45 mph
